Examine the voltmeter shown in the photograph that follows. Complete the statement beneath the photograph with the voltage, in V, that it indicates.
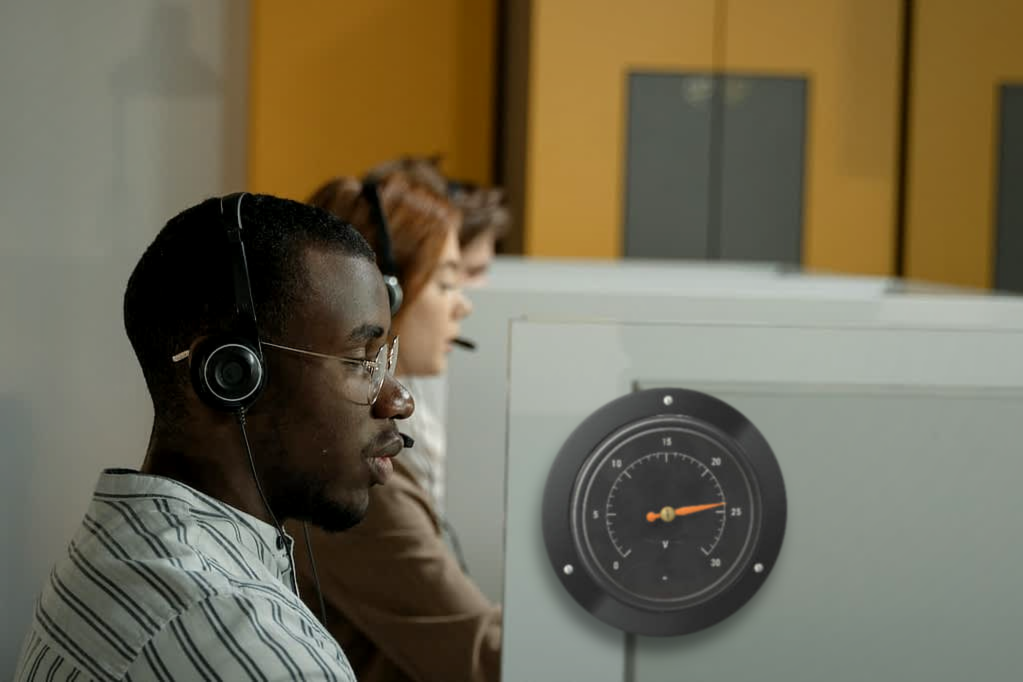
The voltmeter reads 24 V
